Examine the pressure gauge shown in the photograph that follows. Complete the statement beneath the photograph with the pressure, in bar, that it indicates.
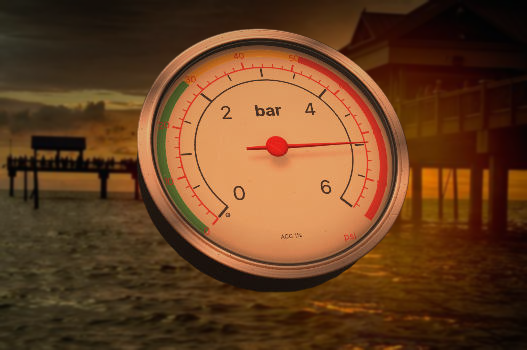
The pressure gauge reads 5 bar
